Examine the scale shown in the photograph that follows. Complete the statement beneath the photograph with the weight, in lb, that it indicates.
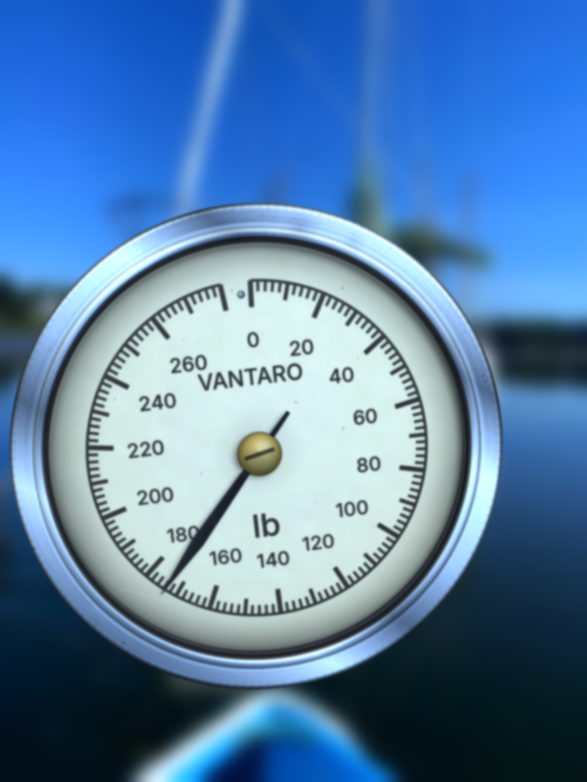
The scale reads 174 lb
